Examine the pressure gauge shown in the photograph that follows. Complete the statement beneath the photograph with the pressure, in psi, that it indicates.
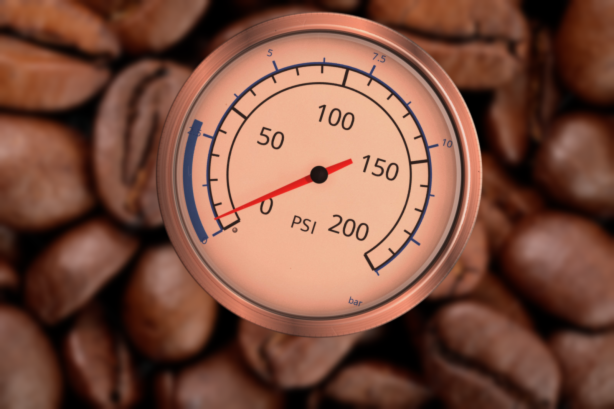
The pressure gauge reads 5 psi
